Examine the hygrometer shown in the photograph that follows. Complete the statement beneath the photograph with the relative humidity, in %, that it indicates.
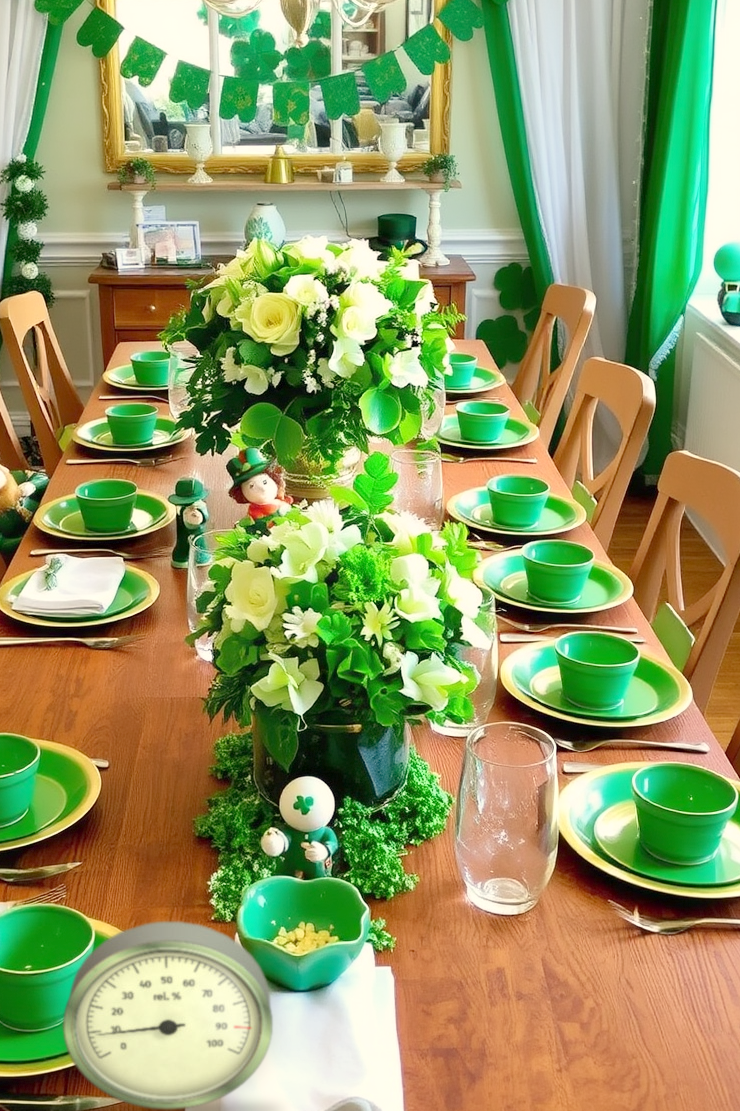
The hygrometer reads 10 %
